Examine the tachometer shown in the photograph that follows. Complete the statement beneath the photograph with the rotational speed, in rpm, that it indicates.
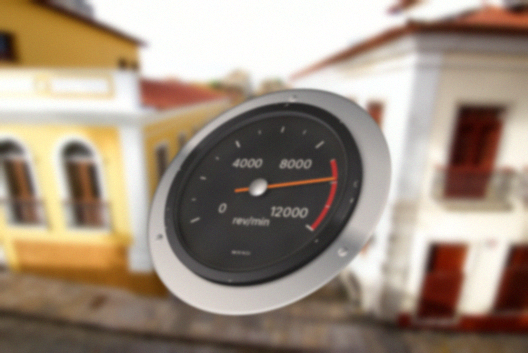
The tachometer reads 10000 rpm
